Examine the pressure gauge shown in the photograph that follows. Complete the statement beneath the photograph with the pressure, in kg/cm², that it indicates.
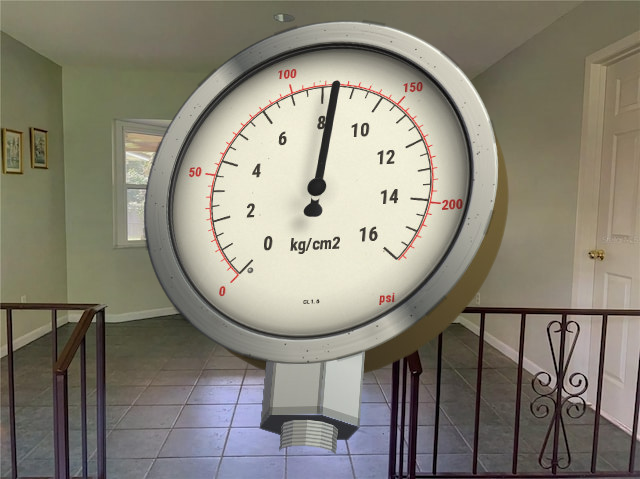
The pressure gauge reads 8.5 kg/cm²
